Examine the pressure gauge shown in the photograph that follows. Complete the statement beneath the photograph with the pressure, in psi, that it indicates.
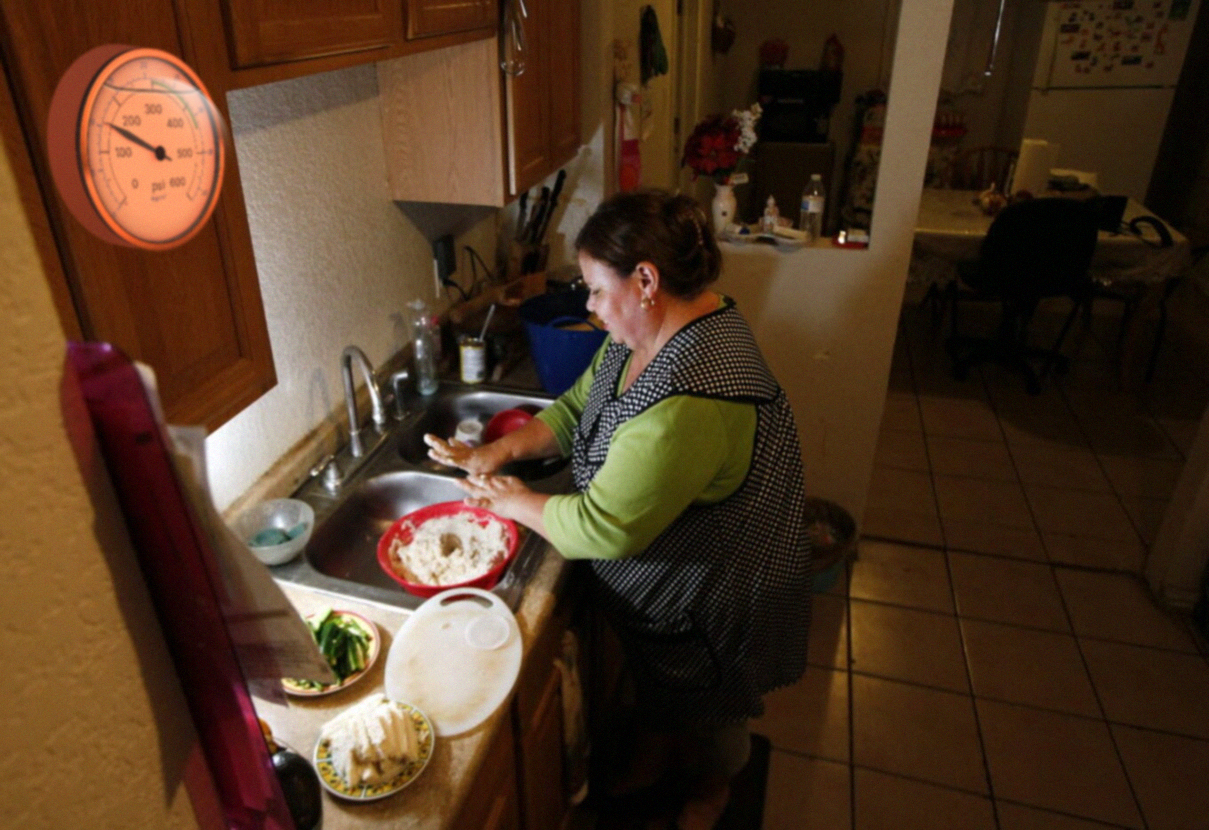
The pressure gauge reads 150 psi
